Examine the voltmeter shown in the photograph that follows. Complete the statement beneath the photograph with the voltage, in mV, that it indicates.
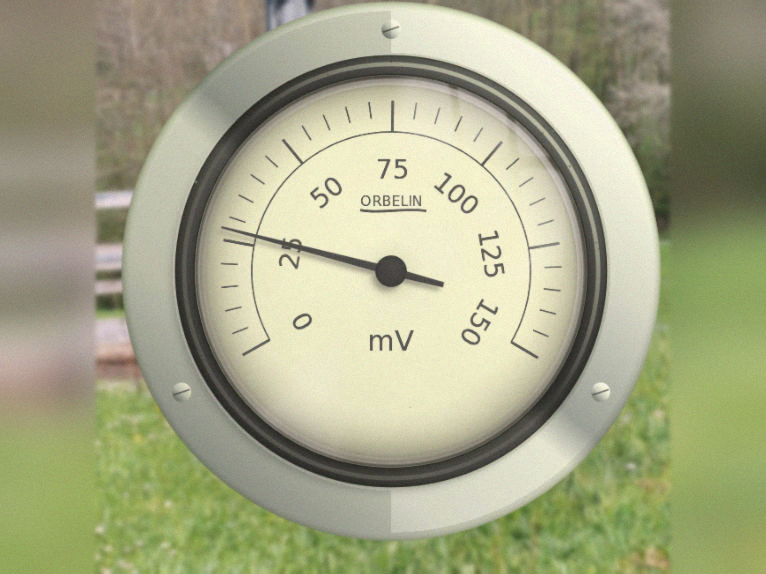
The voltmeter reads 27.5 mV
